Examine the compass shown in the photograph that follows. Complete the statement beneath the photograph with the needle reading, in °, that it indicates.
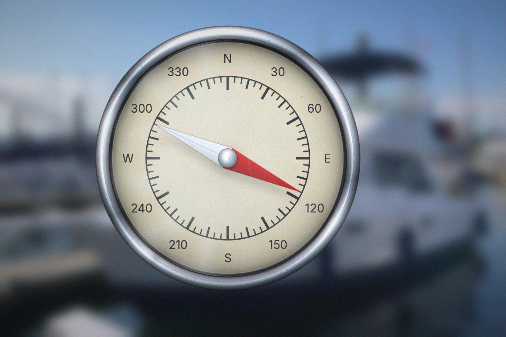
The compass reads 115 °
